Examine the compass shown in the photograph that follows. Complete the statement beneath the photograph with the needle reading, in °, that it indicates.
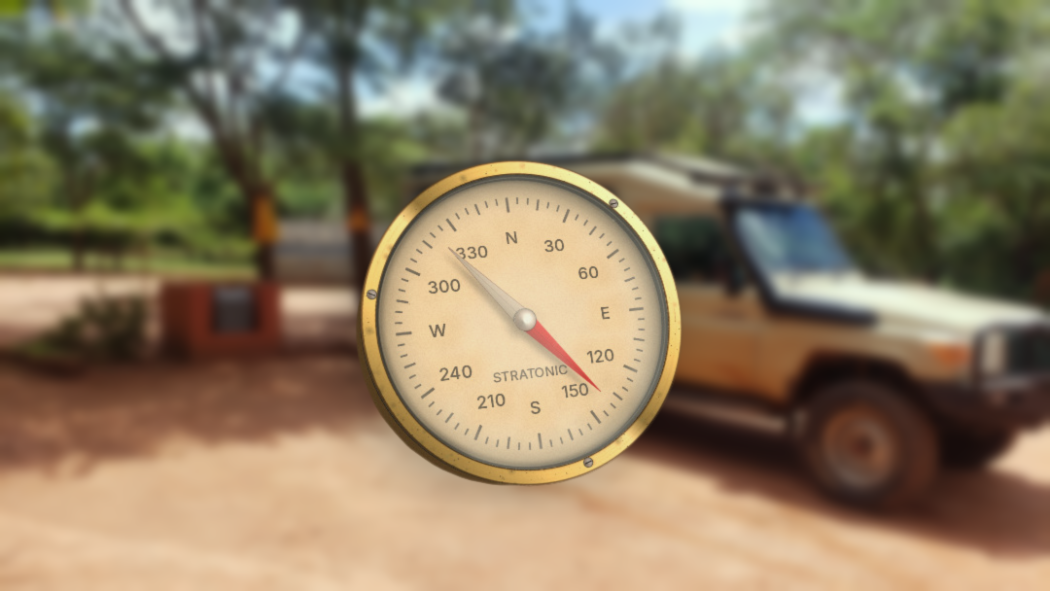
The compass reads 140 °
